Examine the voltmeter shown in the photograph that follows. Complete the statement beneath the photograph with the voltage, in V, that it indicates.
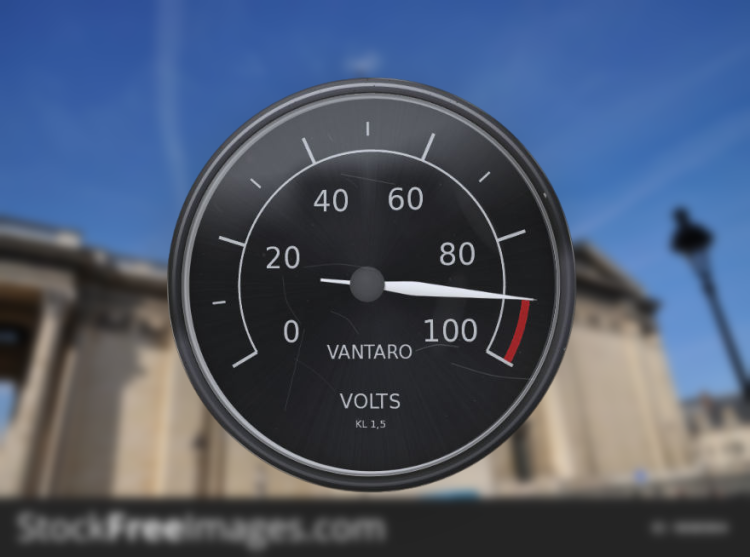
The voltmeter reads 90 V
